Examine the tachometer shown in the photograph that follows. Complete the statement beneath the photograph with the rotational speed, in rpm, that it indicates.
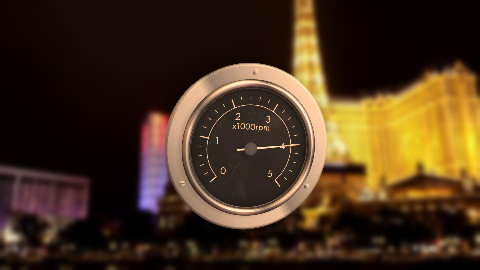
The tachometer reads 4000 rpm
